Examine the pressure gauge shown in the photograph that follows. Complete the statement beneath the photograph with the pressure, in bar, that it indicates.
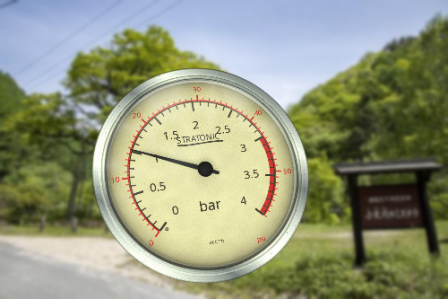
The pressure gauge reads 1 bar
